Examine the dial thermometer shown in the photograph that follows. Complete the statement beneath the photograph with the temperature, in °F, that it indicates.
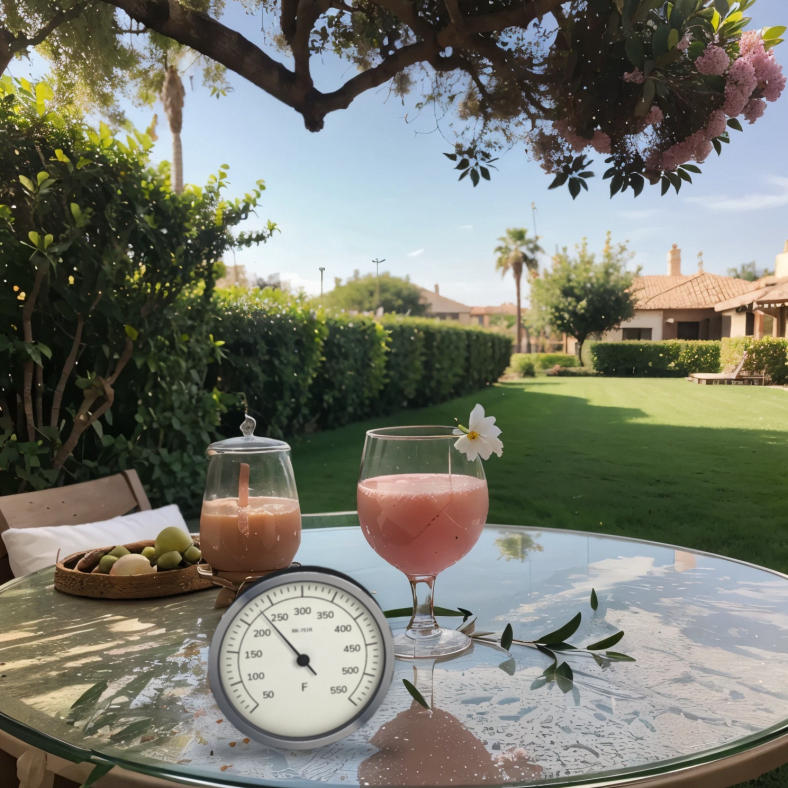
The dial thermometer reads 230 °F
